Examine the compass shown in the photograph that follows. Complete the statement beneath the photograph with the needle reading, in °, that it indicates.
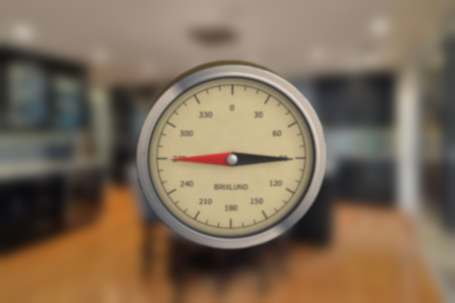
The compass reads 270 °
